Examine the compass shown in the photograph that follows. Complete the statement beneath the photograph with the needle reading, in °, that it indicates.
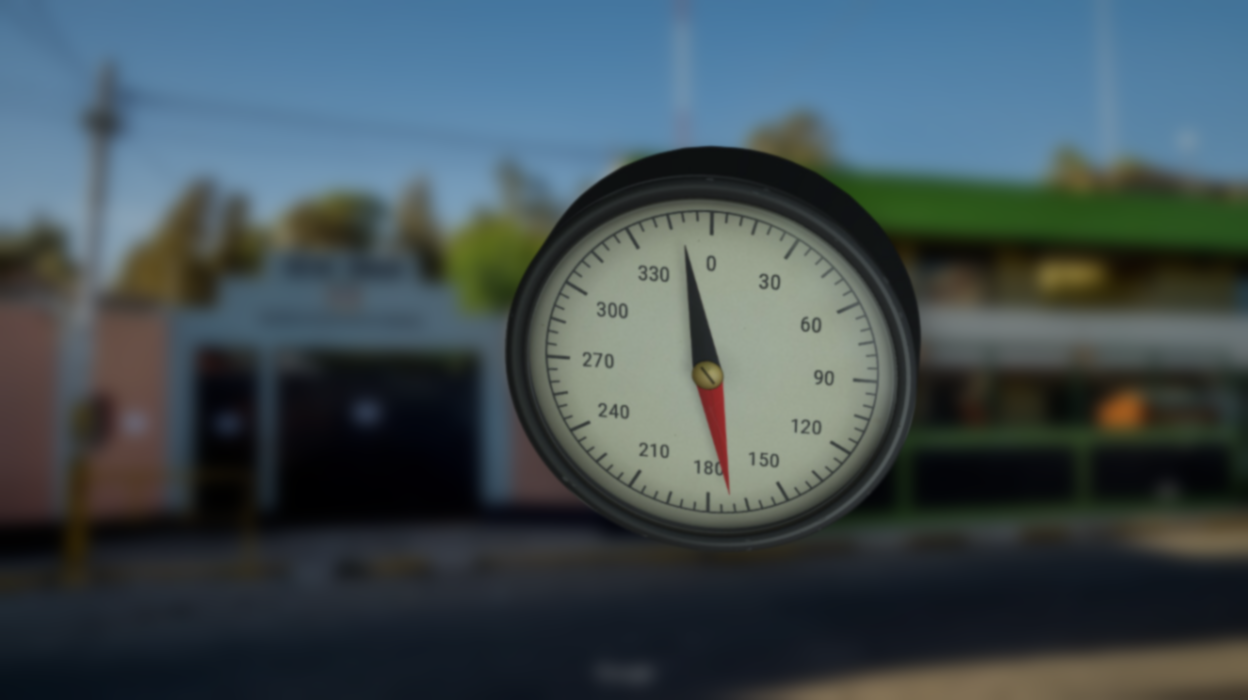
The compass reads 170 °
